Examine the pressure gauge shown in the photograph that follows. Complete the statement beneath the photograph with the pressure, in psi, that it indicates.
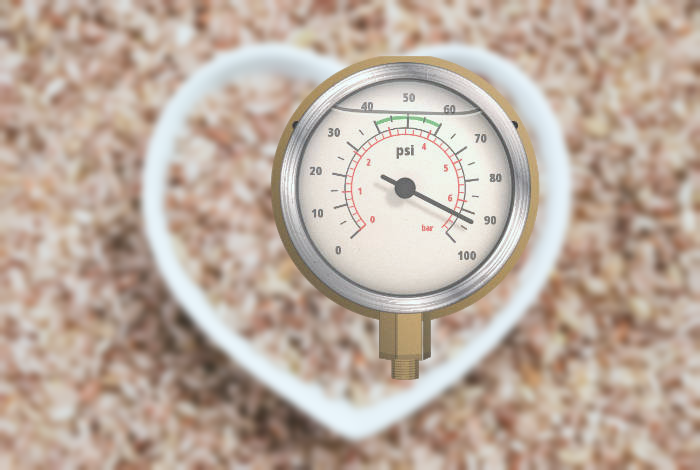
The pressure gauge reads 92.5 psi
